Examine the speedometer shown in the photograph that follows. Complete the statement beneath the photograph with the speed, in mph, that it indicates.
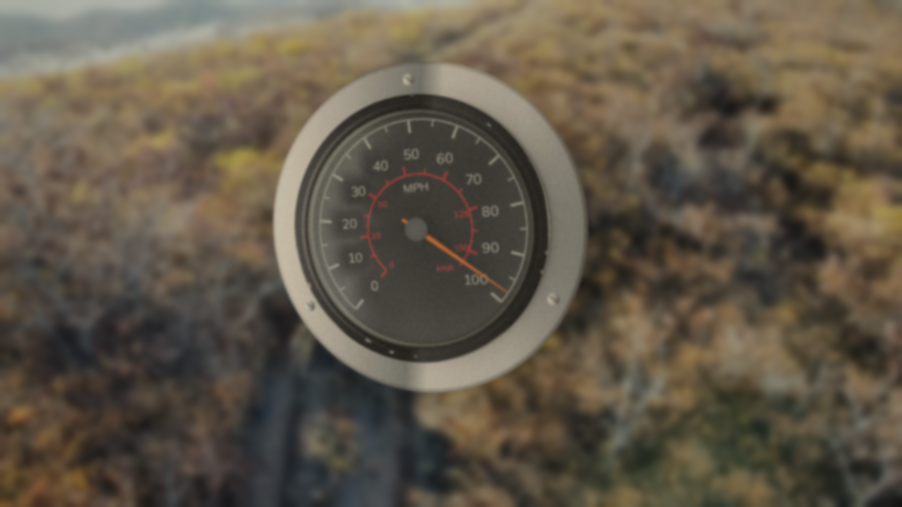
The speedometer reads 97.5 mph
